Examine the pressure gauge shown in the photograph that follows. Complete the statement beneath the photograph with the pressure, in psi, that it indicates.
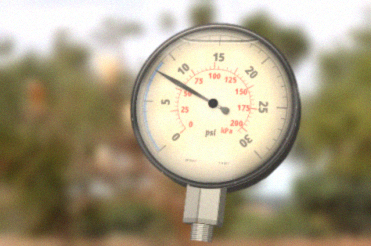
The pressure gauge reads 8 psi
